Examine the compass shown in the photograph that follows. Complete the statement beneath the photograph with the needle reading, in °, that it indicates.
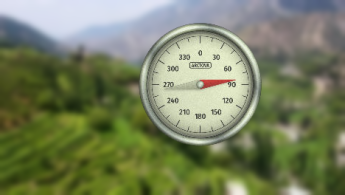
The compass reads 82.5 °
